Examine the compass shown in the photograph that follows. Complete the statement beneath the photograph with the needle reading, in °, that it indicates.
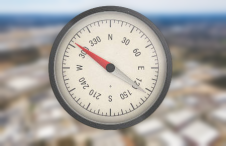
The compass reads 305 °
